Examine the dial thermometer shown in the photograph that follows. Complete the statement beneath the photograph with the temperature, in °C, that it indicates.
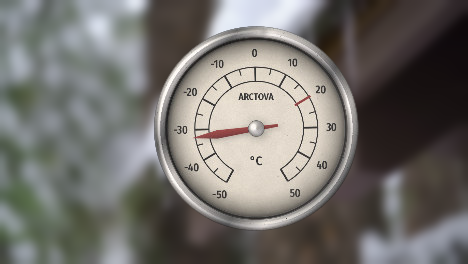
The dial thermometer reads -32.5 °C
